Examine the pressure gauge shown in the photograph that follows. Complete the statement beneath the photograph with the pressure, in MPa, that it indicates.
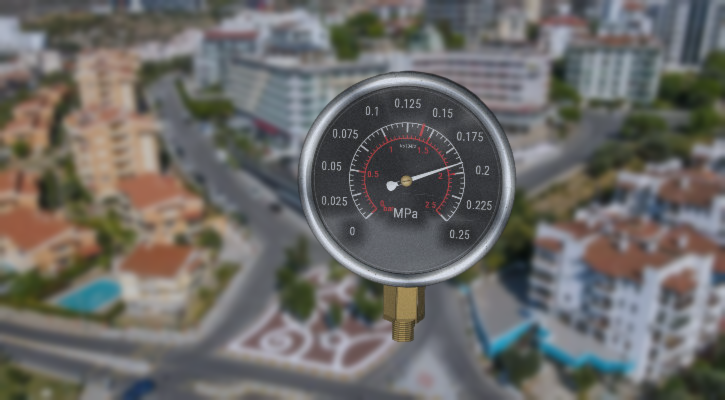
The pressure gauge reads 0.19 MPa
